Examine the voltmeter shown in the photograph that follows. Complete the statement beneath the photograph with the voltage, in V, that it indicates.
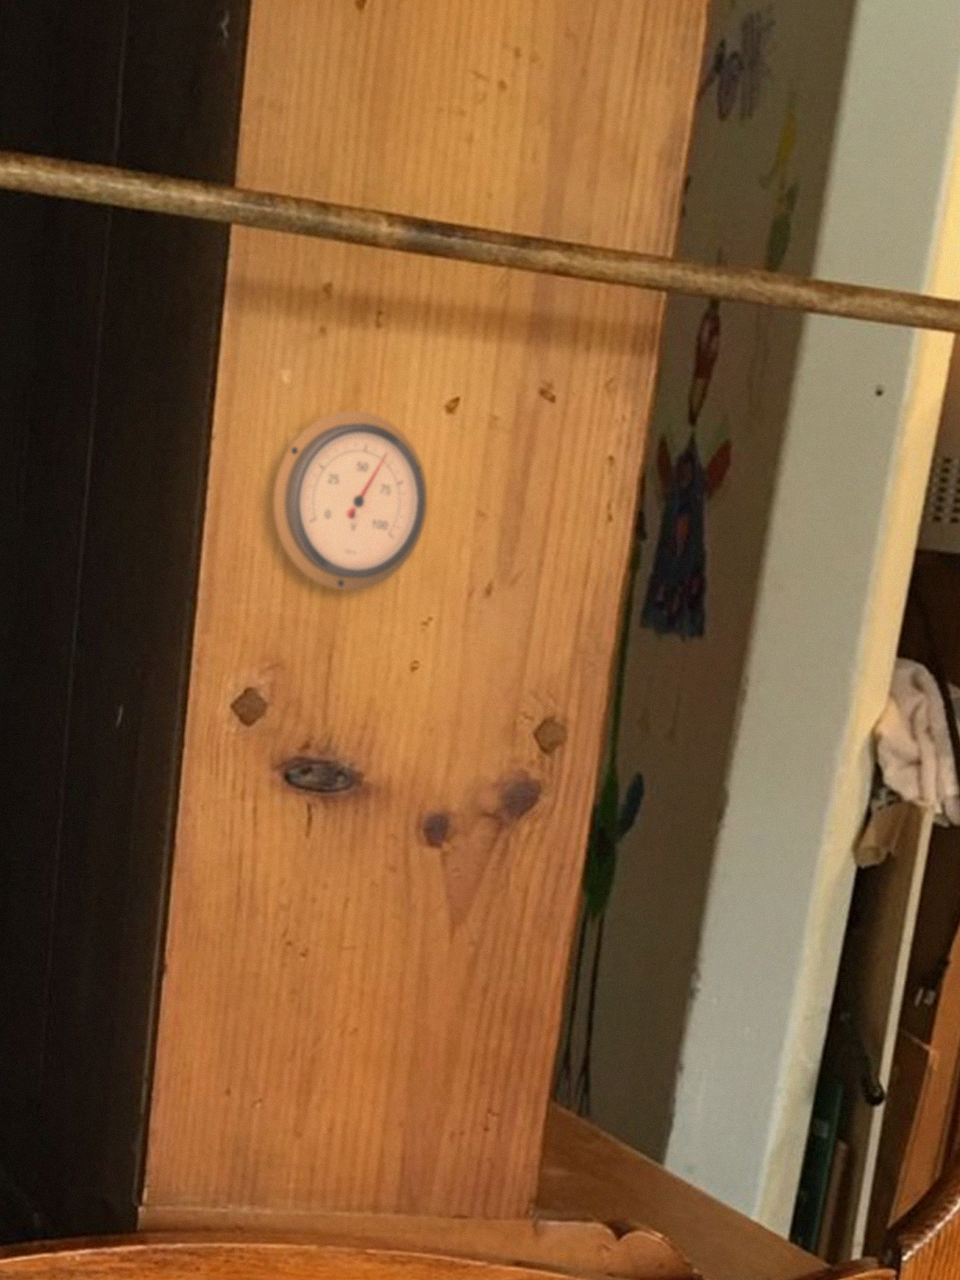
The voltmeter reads 60 V
